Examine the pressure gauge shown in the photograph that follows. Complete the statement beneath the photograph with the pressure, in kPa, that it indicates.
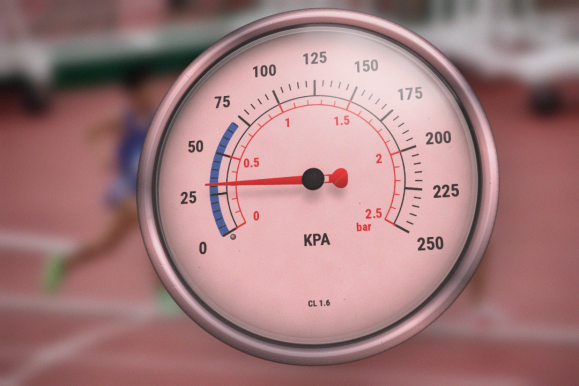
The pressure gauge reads 30 kPa
